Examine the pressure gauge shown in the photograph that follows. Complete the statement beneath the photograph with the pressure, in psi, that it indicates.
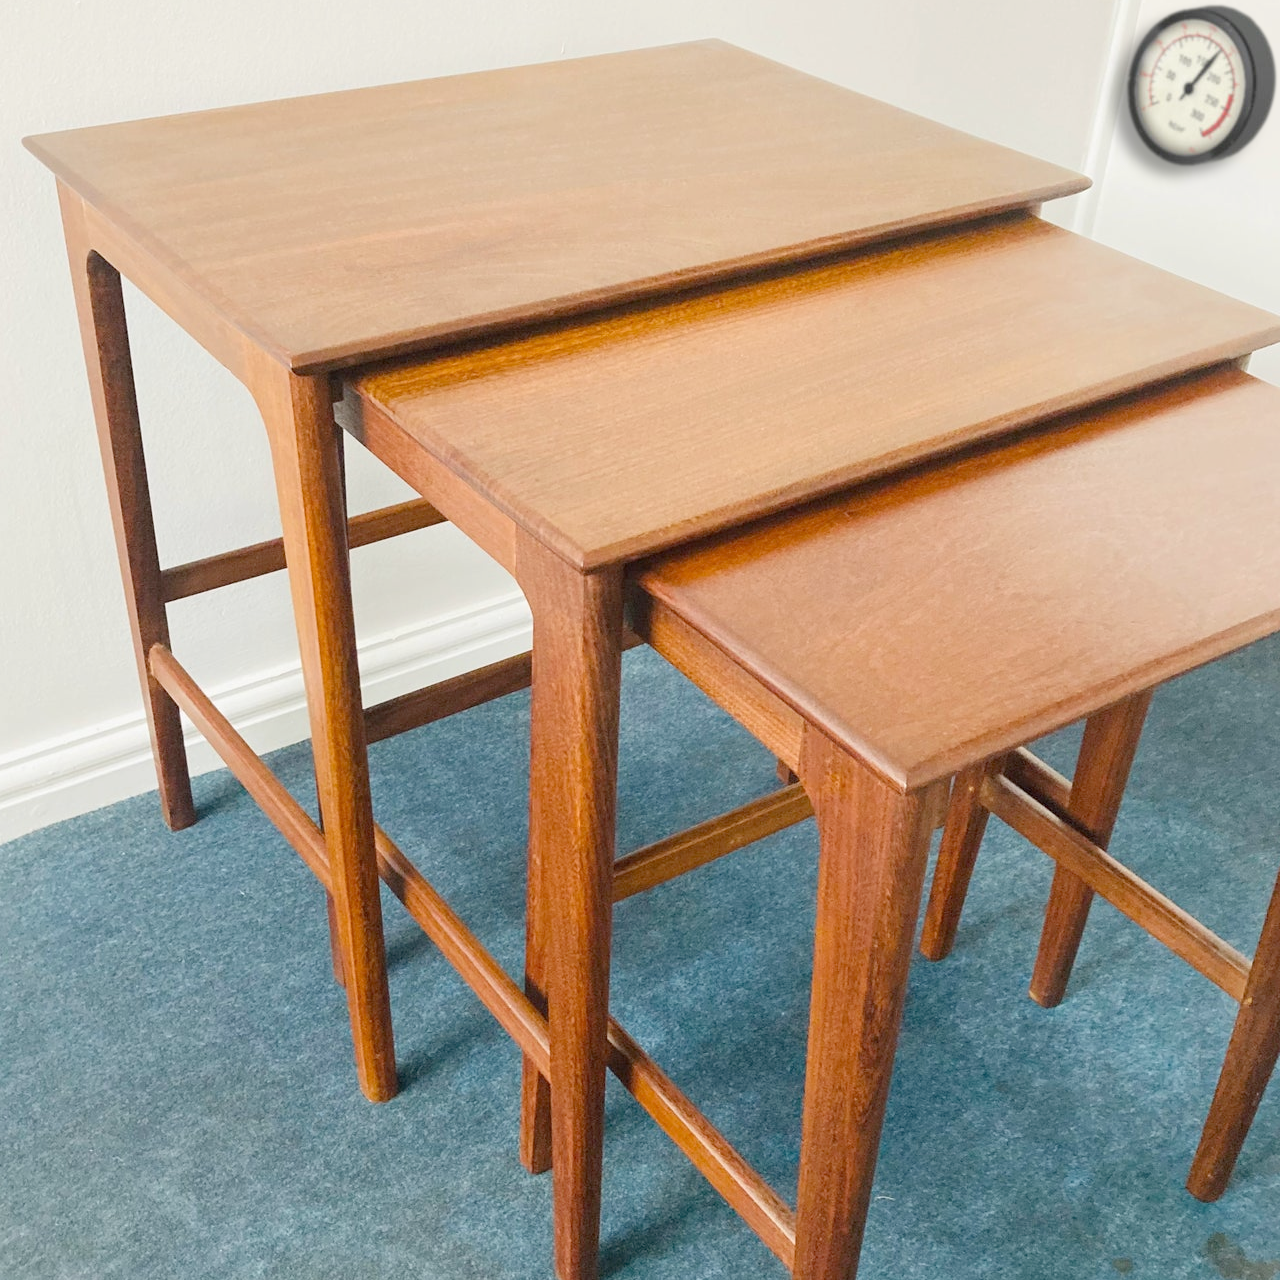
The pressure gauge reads 170 psi
